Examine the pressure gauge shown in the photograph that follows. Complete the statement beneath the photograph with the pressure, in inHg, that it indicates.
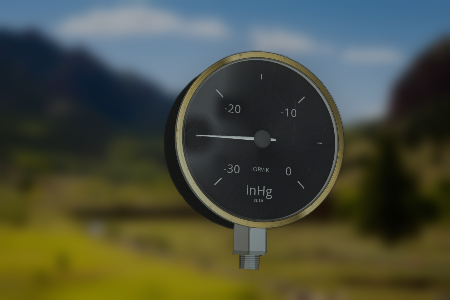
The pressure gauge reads -25 inHg
